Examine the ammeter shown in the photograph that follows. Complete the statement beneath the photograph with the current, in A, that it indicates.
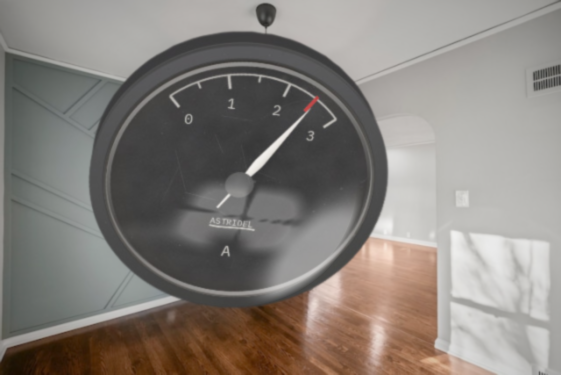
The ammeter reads 2.5 A
